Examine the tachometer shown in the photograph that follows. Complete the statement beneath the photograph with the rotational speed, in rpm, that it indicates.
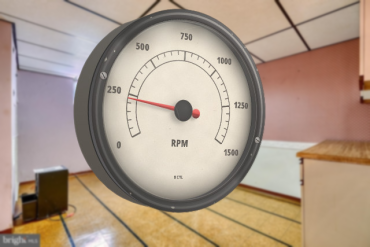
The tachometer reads 225 rpm
